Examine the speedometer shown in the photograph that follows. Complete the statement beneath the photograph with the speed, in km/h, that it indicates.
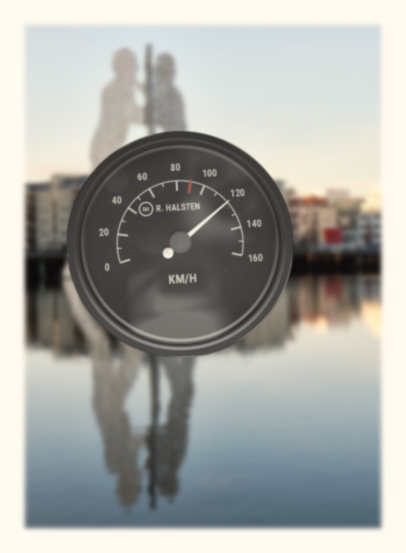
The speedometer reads 120 km/h
